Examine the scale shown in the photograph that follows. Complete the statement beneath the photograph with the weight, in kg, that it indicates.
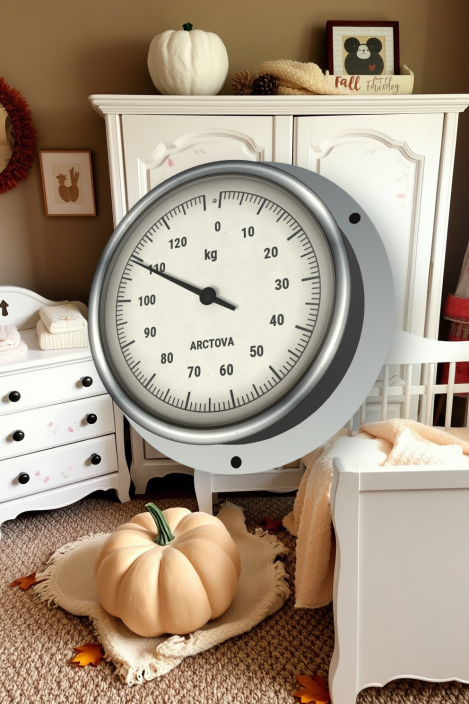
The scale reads 109 kg
